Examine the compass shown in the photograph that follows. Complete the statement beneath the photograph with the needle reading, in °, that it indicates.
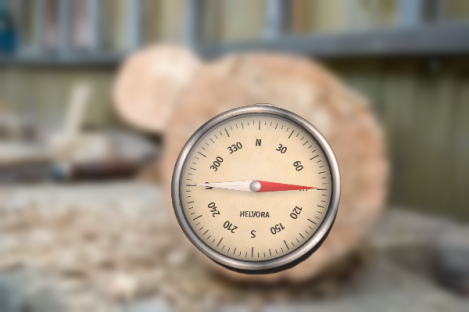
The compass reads 90 °
